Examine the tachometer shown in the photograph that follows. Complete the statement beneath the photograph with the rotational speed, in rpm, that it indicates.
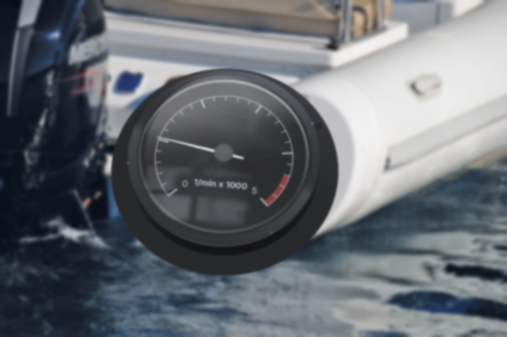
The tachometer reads 1000 rpm
